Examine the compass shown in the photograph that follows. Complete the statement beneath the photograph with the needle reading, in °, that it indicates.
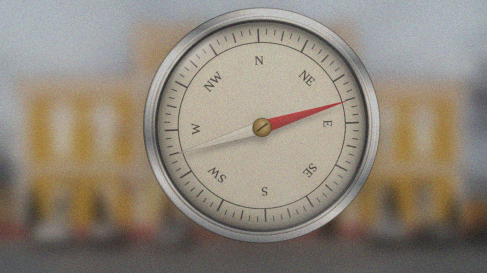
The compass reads 75 °
